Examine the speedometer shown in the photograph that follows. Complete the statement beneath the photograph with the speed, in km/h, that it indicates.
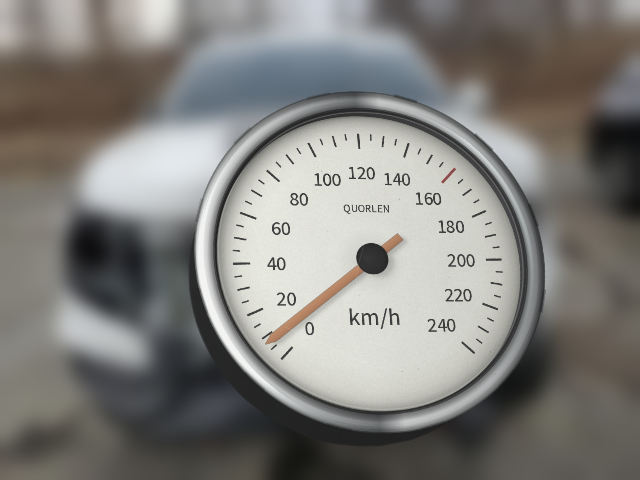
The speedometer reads 7.5 km/h
